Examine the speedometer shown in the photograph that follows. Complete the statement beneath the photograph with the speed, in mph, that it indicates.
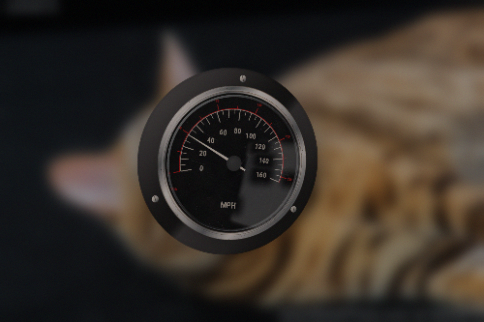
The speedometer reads 30 mph
